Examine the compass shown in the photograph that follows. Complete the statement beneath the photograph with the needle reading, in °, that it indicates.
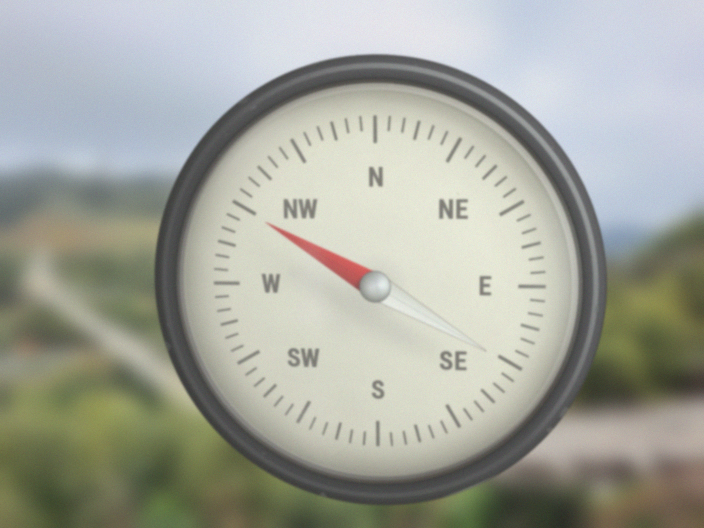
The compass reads 300 °
